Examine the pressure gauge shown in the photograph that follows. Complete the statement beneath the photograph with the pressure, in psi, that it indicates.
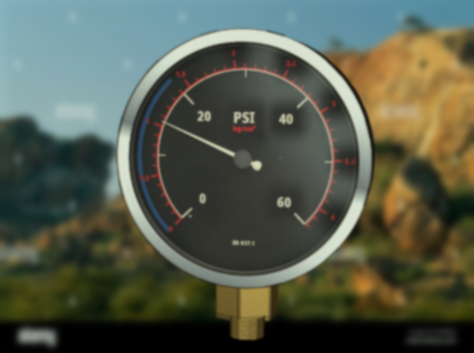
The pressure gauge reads 15 psi
